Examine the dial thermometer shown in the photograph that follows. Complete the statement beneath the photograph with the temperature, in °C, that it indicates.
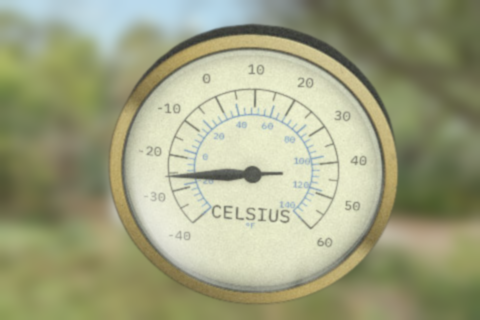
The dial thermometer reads -25 °C
